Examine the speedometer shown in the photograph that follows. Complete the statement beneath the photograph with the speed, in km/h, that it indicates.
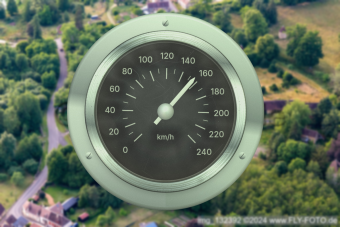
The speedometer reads 155 km/h
